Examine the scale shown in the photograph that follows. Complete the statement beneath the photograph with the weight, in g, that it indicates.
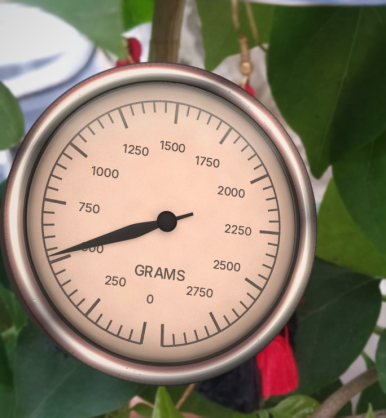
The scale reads 525 g
